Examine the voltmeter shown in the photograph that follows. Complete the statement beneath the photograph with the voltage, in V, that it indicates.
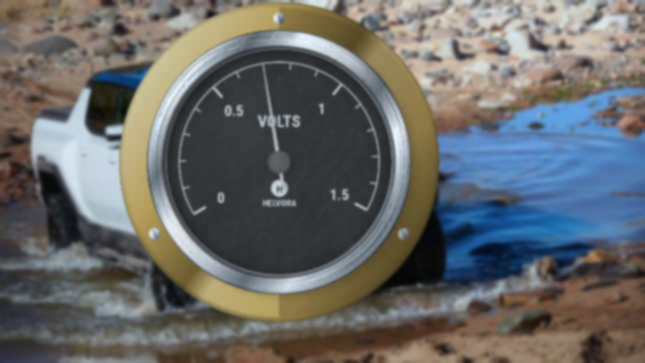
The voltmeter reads 0.7 V
